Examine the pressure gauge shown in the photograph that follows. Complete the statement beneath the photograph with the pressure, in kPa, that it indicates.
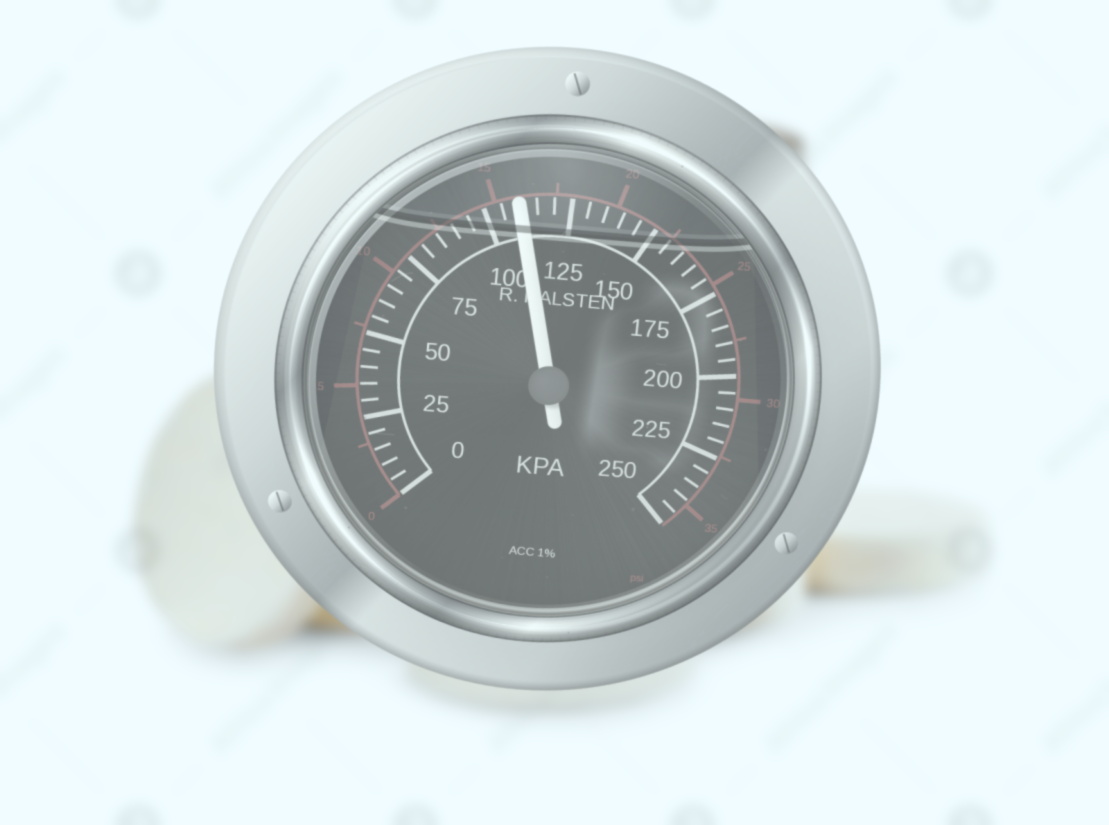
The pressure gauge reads 110 kPa
